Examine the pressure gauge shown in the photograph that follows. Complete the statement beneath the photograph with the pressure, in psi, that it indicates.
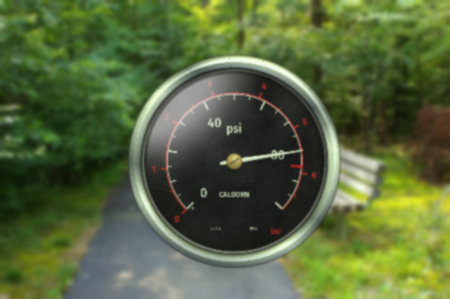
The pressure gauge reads 80 psi
